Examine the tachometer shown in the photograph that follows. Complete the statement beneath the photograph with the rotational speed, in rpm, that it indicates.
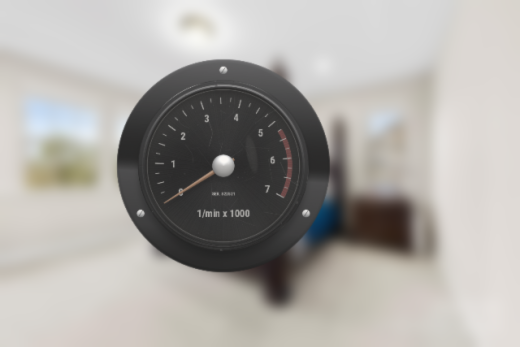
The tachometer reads 0 rpm
